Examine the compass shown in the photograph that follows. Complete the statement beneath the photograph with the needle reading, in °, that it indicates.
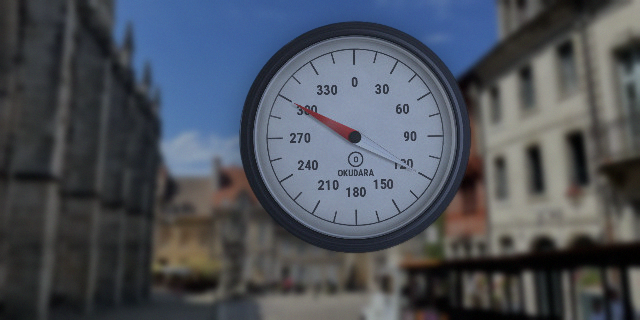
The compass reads 300 °
